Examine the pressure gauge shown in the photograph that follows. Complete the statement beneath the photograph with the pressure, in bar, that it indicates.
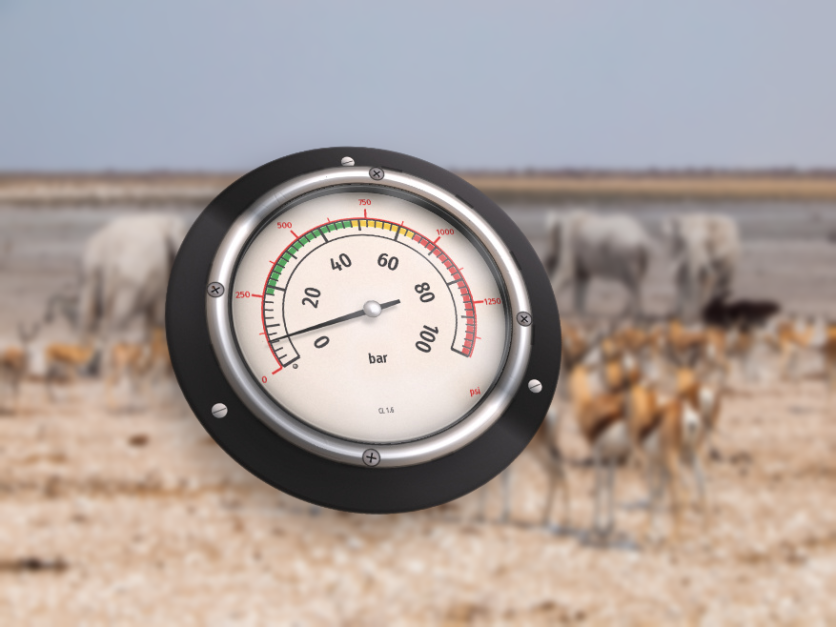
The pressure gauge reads 6 bar
